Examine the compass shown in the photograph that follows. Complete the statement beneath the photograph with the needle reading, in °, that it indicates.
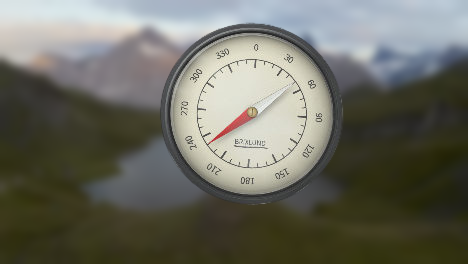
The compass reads 230 °
